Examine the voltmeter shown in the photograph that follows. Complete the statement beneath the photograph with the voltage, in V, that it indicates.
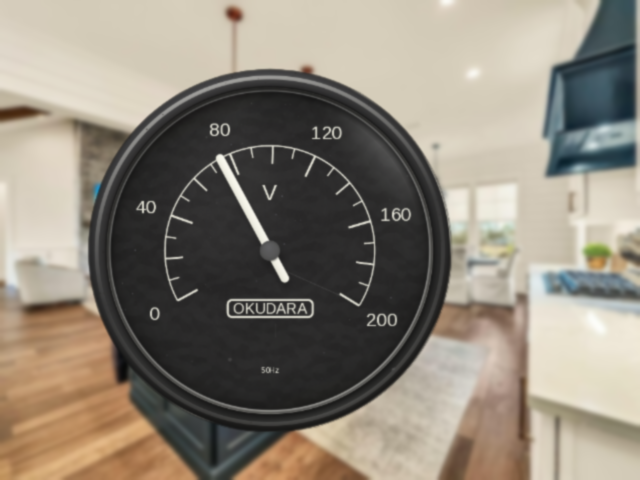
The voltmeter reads 75 V
